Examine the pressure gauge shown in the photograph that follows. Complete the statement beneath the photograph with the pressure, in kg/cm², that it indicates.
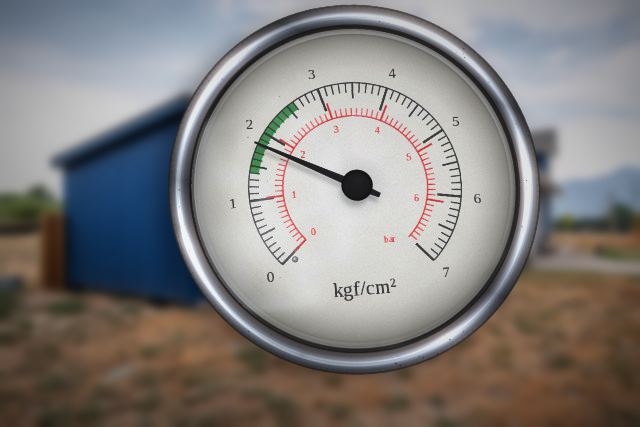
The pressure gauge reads 1.8 kg/cm²
